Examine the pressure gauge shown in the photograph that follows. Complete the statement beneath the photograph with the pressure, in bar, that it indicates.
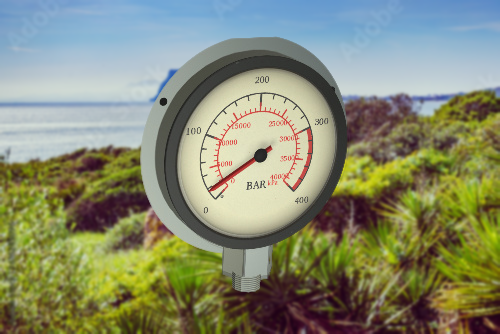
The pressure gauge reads 20 bar
